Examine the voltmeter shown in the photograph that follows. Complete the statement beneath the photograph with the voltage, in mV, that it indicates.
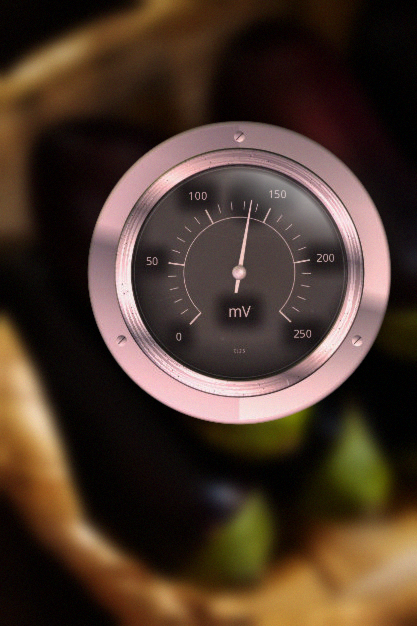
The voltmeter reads 135 mV
